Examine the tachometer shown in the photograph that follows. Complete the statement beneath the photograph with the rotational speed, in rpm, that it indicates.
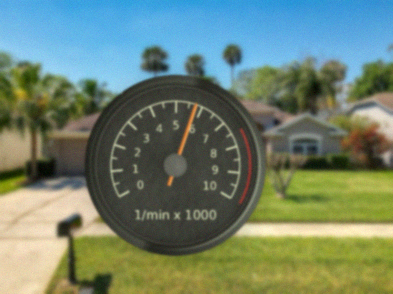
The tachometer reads 5750 rpm
